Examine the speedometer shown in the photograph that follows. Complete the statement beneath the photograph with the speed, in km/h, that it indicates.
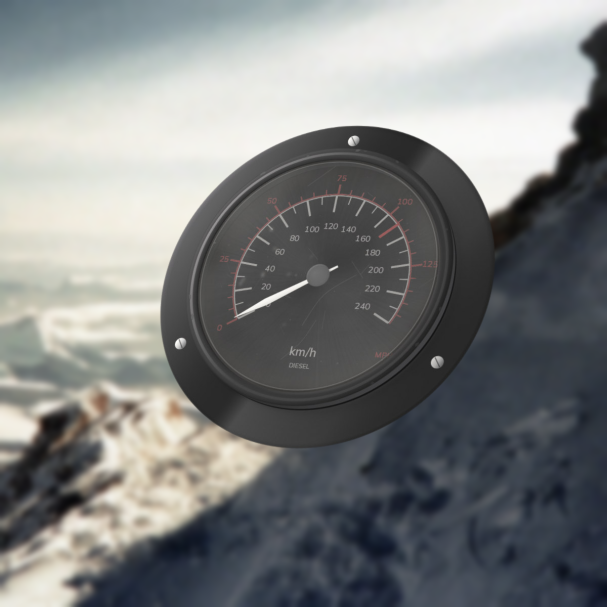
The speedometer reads 0 km/h
